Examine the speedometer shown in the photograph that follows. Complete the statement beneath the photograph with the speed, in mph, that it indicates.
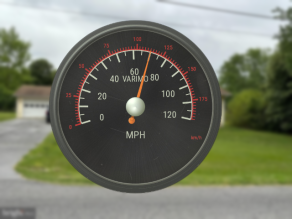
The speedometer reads 70 mph
